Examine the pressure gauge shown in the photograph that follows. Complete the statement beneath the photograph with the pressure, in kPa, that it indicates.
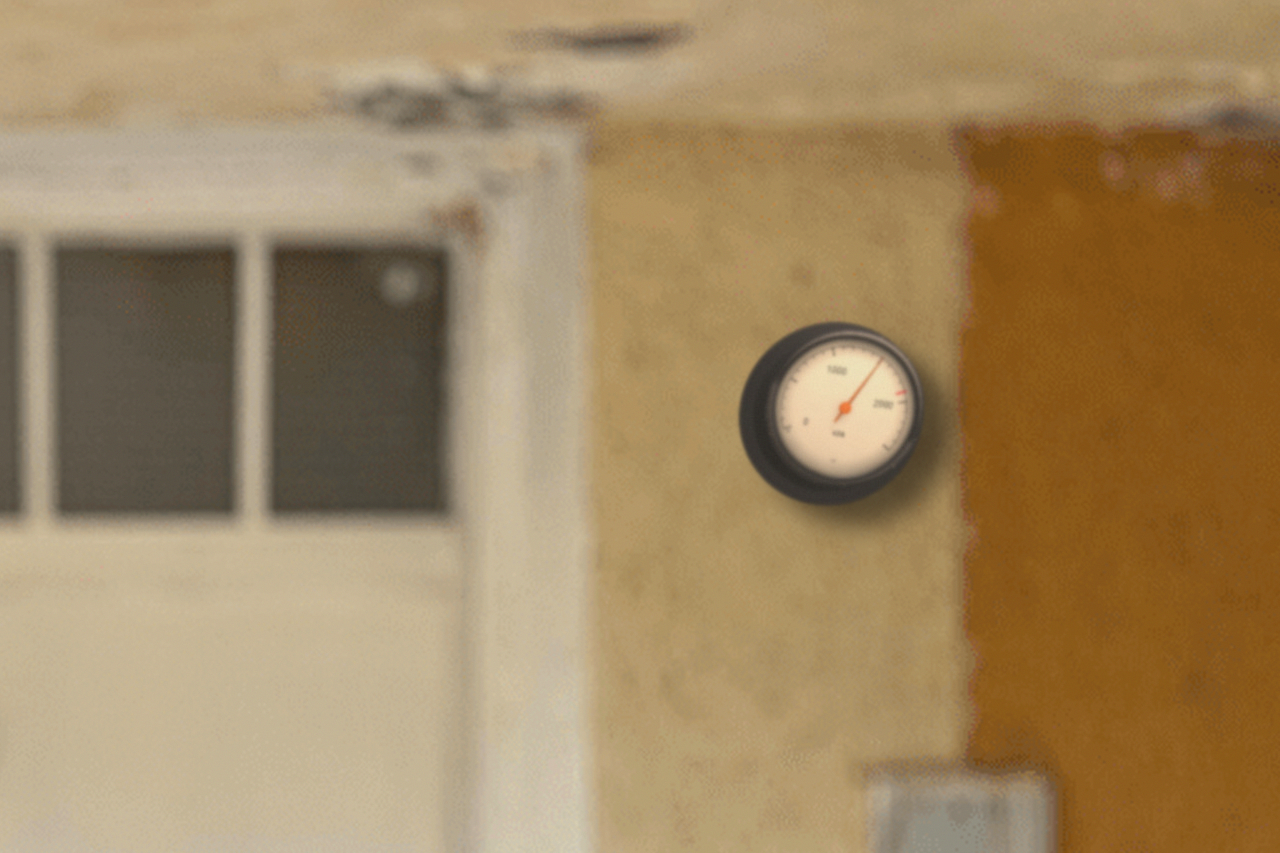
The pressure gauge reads 1500 kPa
